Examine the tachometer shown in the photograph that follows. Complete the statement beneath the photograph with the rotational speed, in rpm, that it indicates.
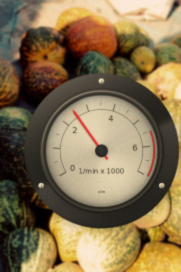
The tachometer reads 2500 rpm
